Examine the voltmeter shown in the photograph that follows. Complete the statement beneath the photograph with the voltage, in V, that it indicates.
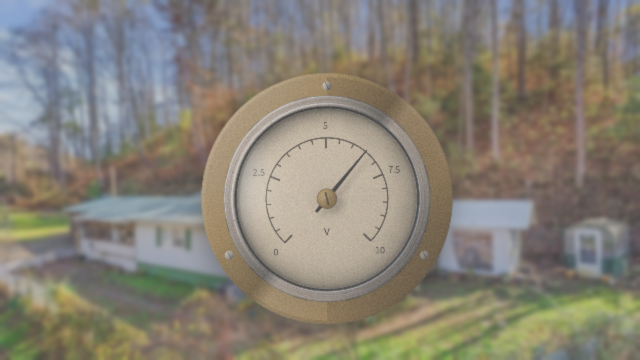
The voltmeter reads 6.5 V
